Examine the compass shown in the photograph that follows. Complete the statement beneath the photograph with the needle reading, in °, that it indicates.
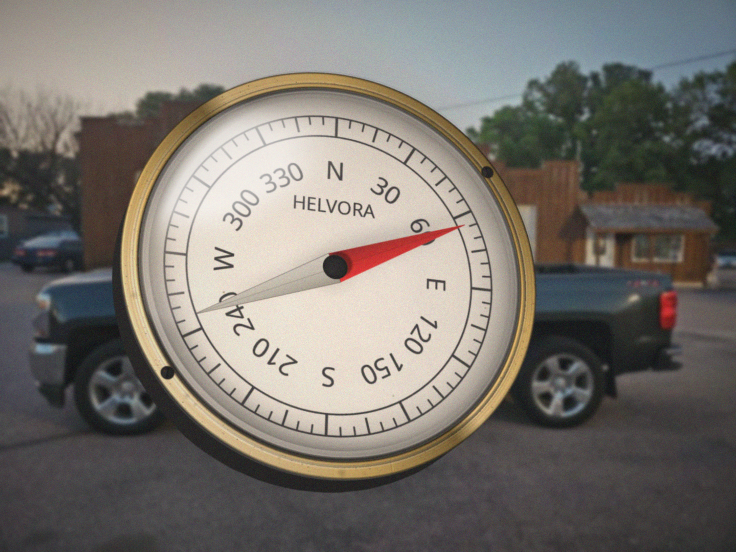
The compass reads 65 °
